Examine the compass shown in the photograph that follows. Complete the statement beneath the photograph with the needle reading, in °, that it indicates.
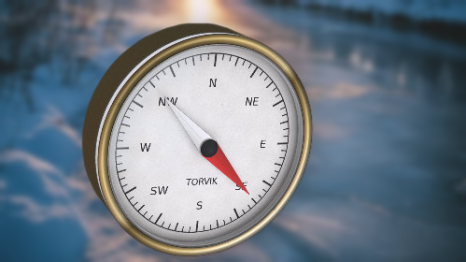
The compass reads 135 °
